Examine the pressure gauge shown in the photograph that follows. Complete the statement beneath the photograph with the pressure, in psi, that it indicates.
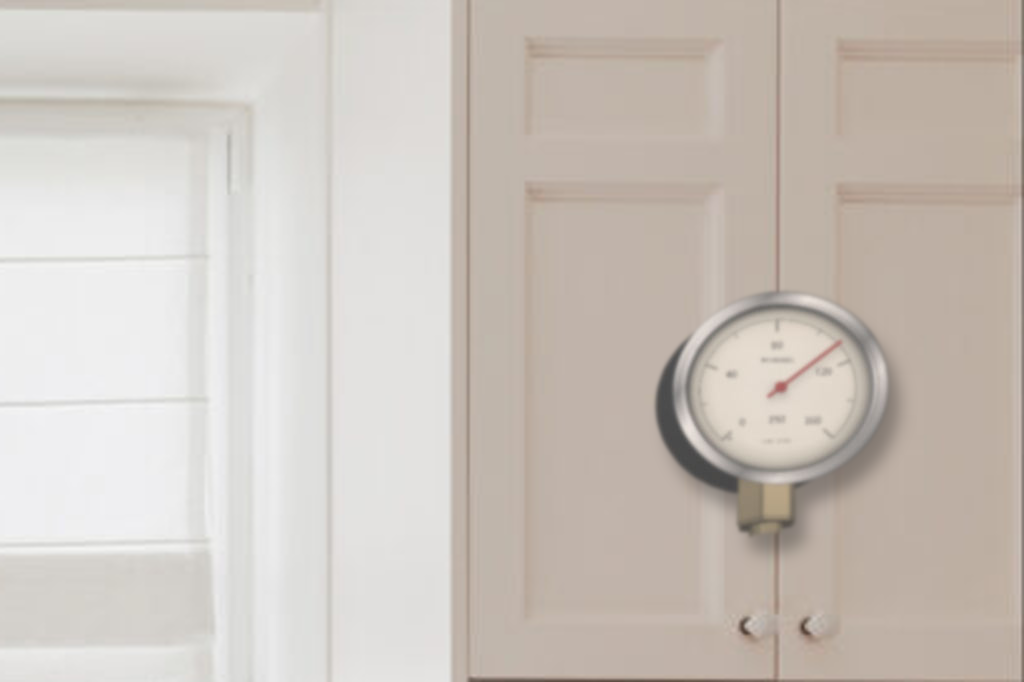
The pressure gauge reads 110 psi
